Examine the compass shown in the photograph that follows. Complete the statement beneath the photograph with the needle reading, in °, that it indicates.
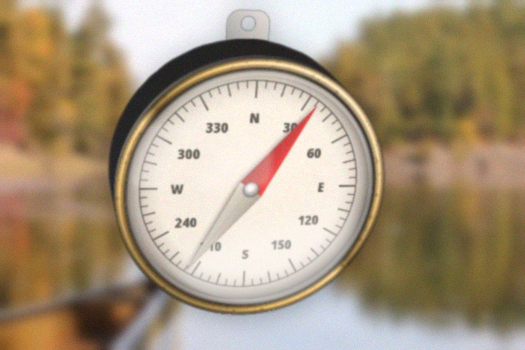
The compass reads 35 °
